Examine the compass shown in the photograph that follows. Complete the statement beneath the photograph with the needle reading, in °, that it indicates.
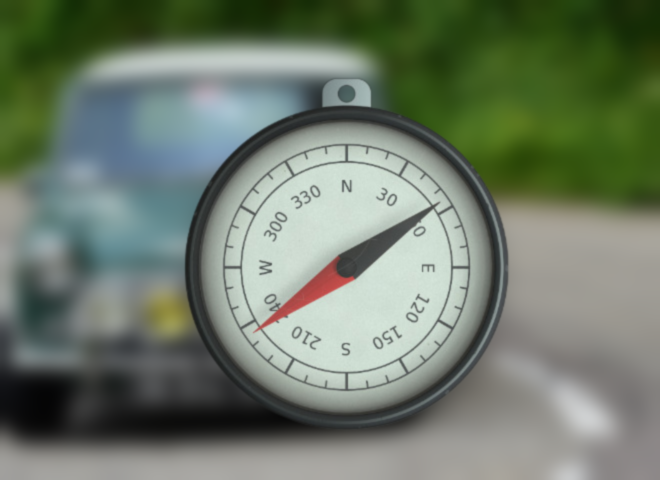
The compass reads 235 °
